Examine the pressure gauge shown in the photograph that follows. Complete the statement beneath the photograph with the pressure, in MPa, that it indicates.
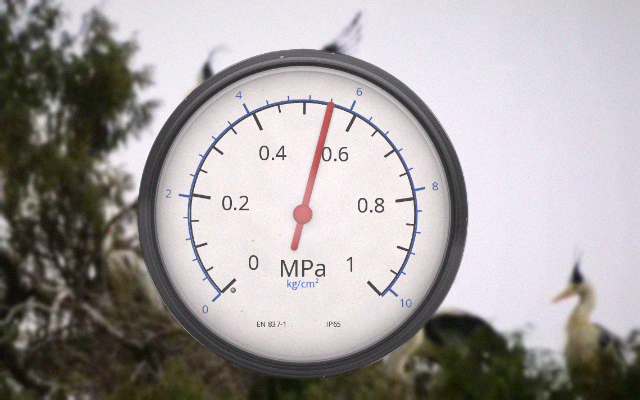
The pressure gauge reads 0.55 MPa
